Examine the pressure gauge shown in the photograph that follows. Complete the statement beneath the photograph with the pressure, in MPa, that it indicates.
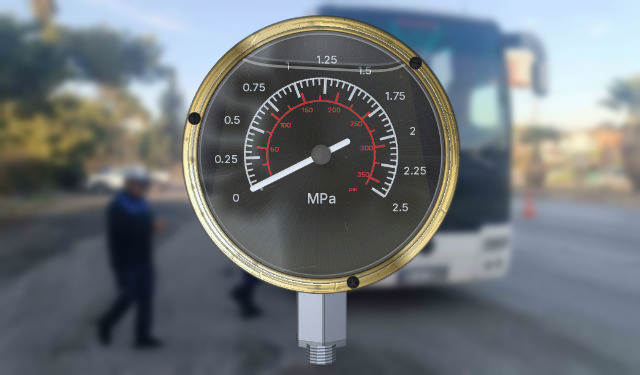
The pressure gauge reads 0 MPa
